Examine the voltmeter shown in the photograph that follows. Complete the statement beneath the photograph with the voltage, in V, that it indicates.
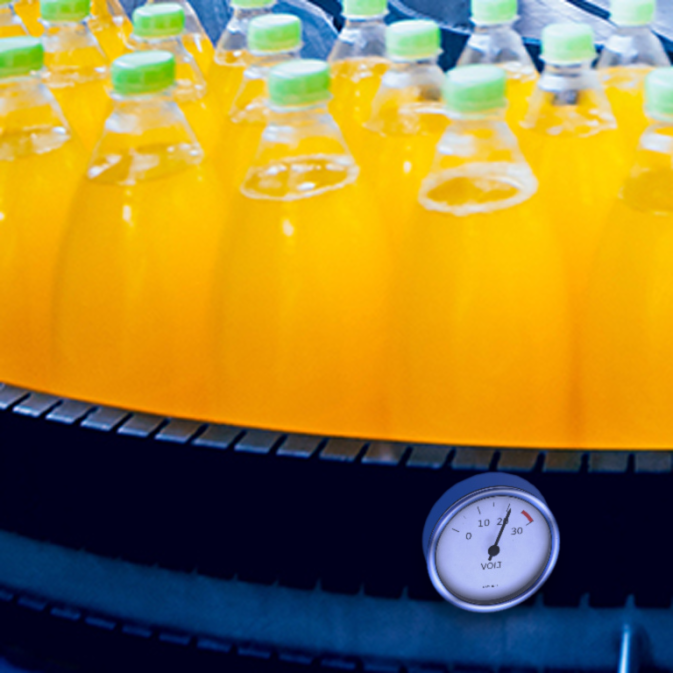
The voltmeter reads 20 V
